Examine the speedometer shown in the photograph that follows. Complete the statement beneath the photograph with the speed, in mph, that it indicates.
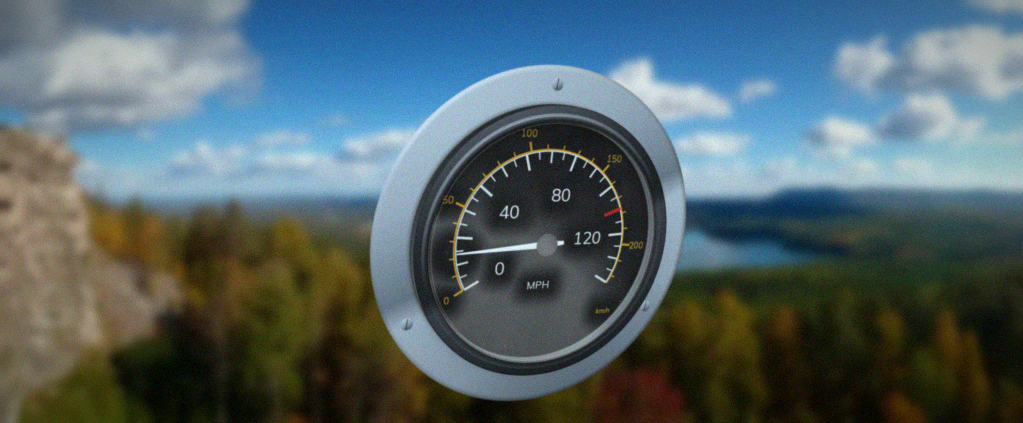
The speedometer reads 15 mph
